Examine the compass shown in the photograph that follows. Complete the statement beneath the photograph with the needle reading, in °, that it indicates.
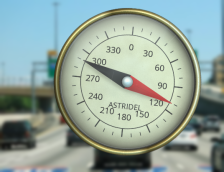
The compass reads 110 °
